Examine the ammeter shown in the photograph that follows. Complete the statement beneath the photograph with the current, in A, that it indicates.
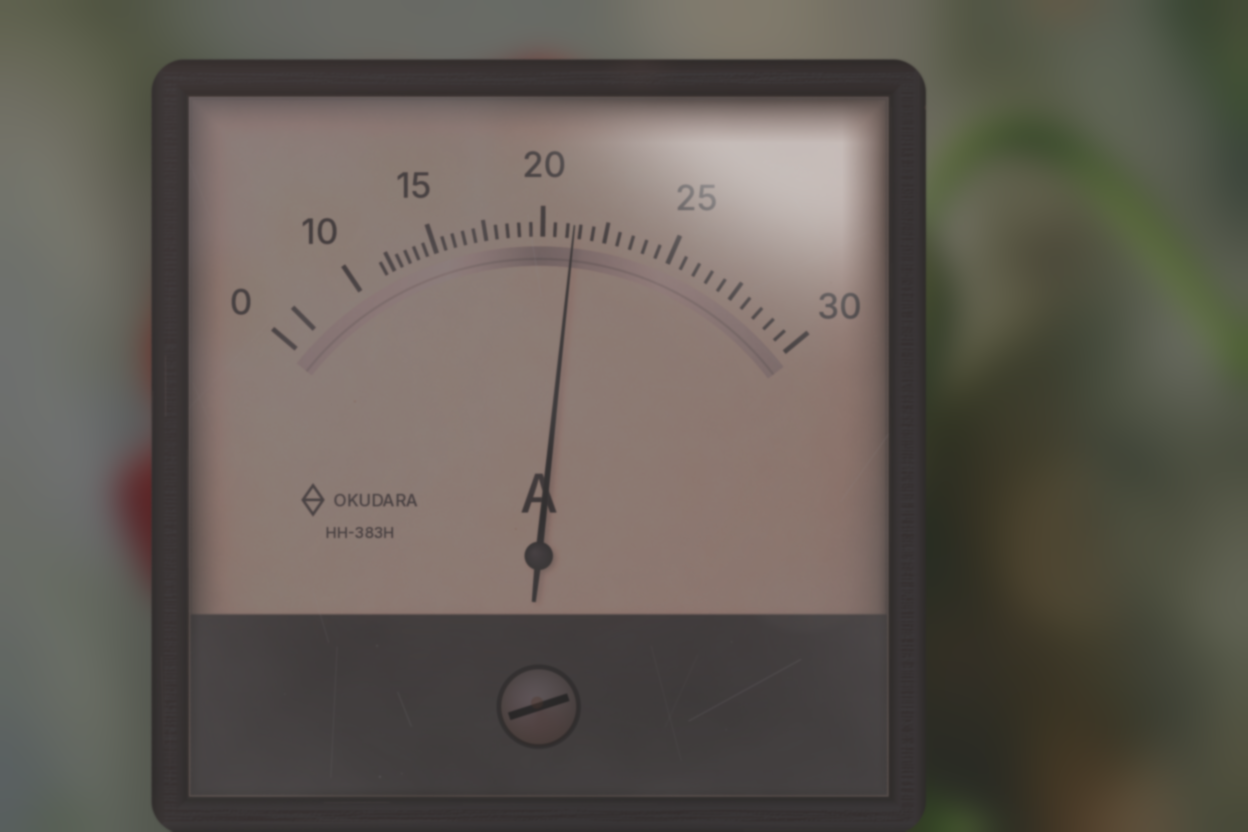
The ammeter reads 21.25 A
